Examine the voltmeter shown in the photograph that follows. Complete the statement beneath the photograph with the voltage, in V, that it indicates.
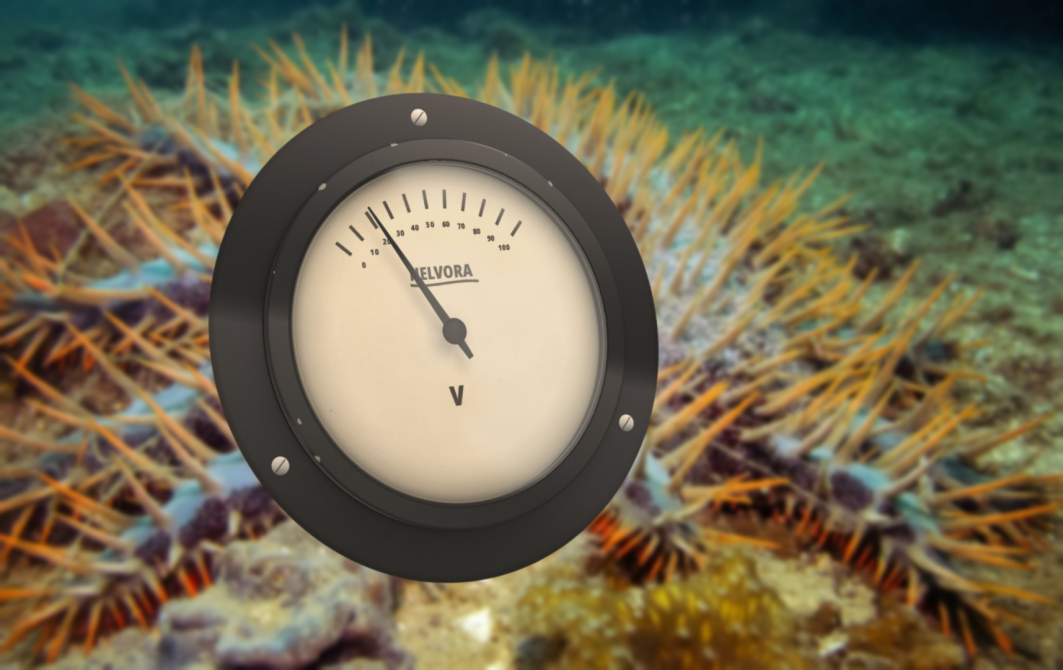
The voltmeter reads 20 V
